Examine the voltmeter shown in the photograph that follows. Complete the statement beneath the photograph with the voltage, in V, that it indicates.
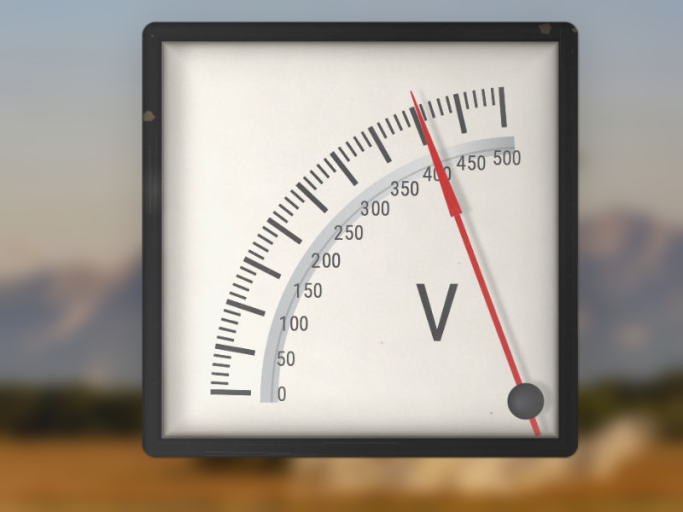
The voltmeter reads 405 V
